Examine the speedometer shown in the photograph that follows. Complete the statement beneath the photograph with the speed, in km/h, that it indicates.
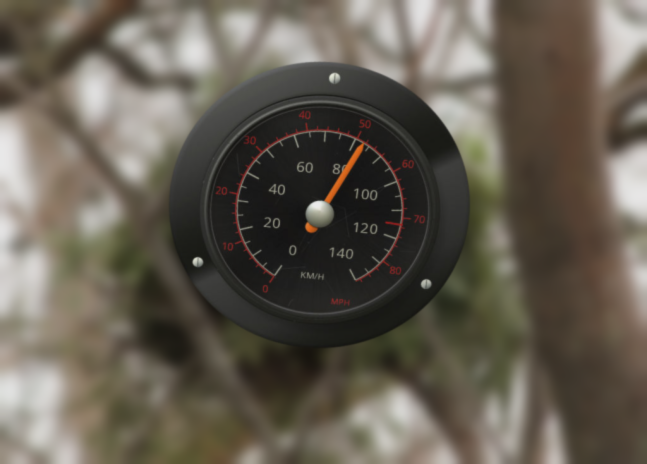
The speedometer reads 82.5 km/h
